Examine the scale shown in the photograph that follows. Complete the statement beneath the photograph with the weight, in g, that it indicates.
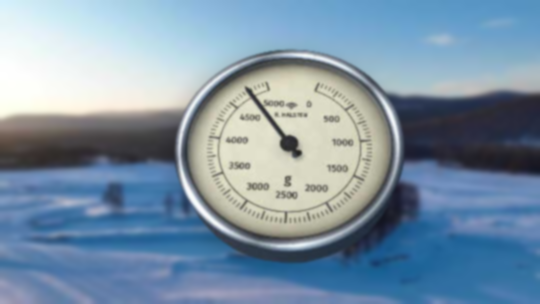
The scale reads 4750 g
